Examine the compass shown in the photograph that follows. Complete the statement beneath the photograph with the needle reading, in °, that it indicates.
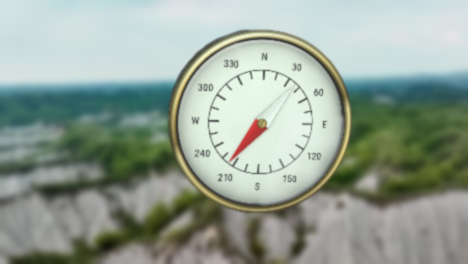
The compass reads 217.5 °
